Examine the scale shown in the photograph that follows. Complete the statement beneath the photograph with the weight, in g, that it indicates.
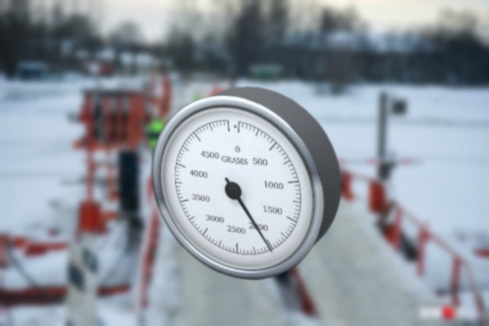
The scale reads 2000 g
